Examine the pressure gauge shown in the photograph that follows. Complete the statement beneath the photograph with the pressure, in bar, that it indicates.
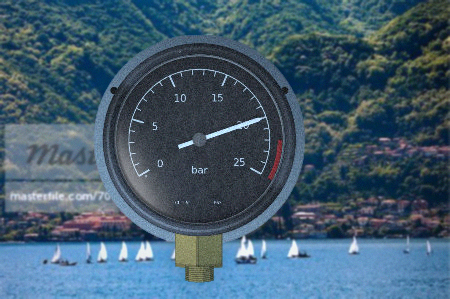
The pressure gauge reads 20 bar
